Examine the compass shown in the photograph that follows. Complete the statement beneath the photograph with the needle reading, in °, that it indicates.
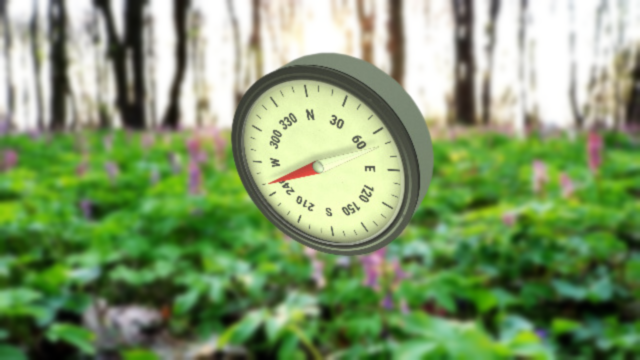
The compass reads 250 °
